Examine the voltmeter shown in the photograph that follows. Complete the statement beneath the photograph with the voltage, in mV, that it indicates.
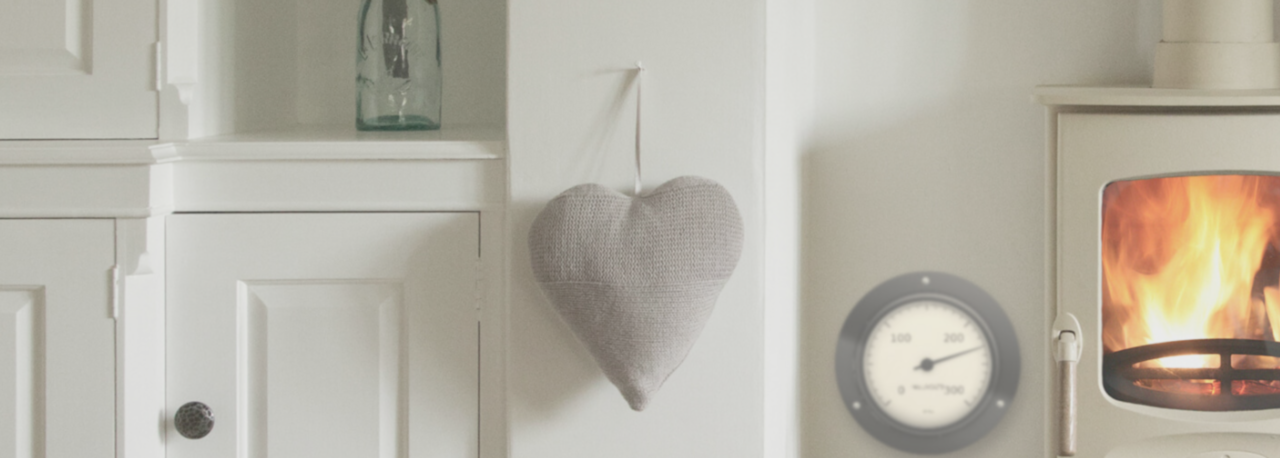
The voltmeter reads 230 mV
